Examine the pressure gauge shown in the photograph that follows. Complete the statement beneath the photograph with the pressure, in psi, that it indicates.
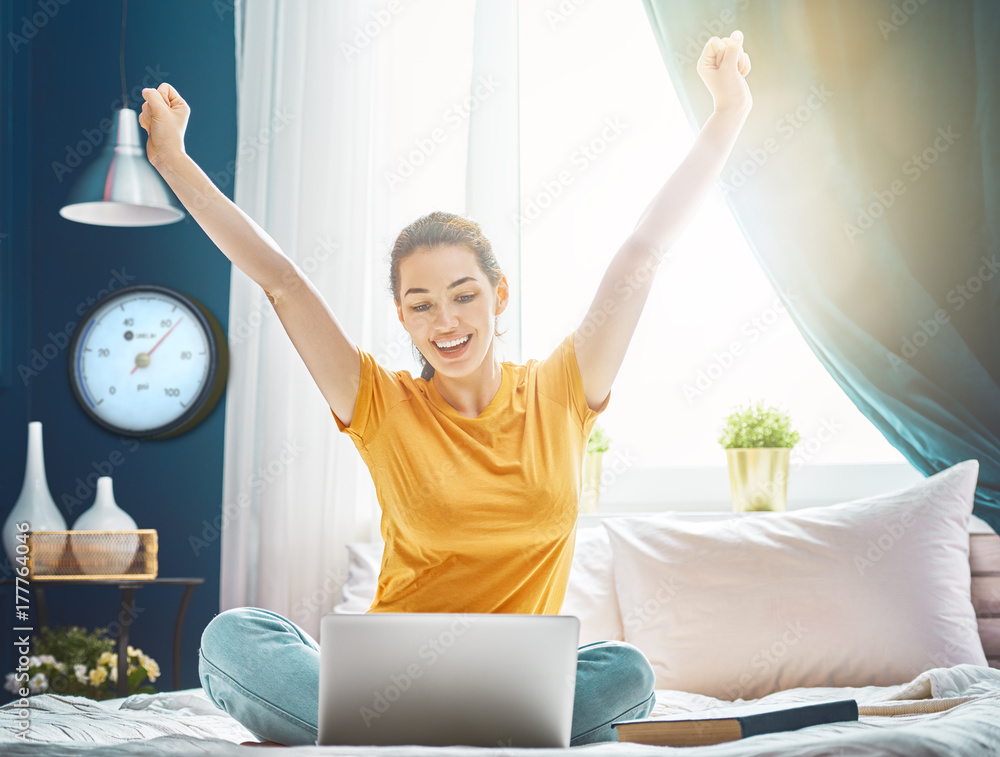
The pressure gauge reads 65 psi
